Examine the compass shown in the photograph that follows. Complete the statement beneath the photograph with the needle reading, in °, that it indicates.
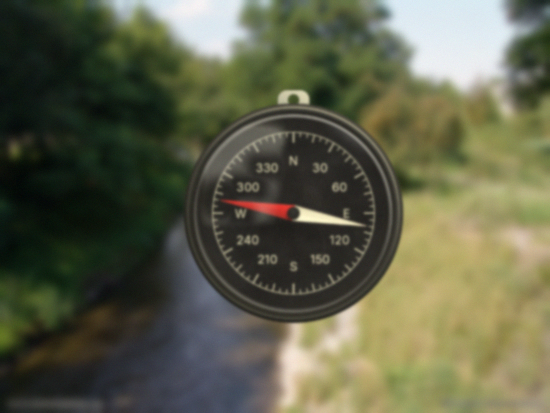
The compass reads 280 °
